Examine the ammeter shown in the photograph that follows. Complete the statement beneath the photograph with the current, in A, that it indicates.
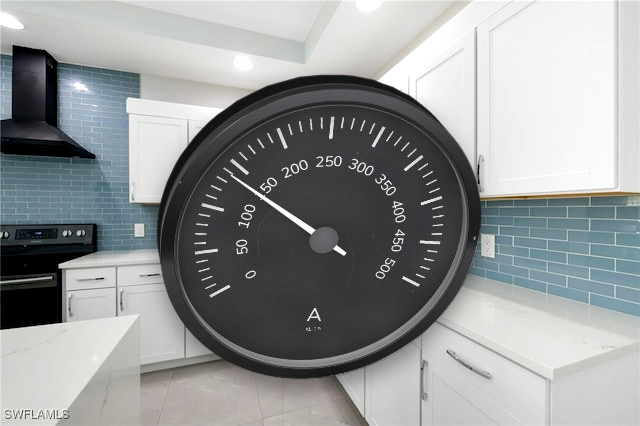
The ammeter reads 140 A
